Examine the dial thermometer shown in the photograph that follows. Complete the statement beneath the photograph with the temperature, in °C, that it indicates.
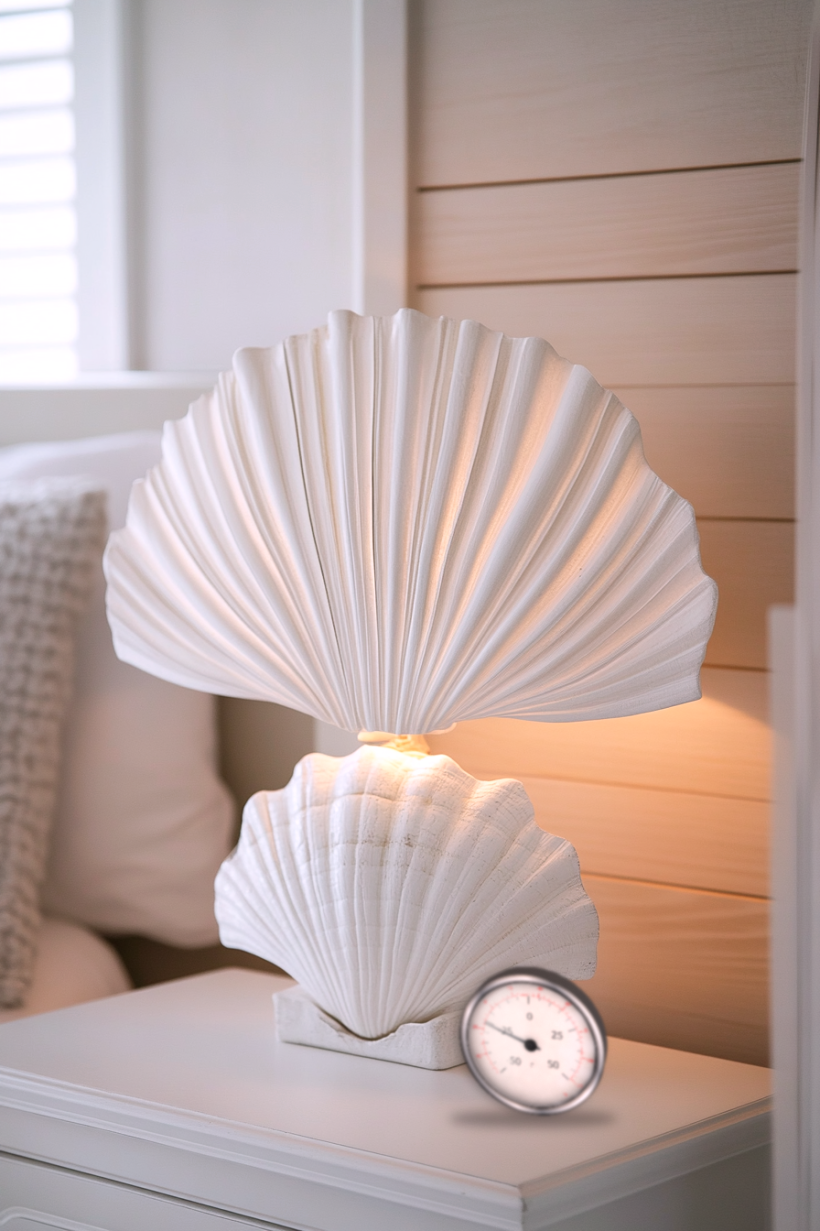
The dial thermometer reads -25 °C
